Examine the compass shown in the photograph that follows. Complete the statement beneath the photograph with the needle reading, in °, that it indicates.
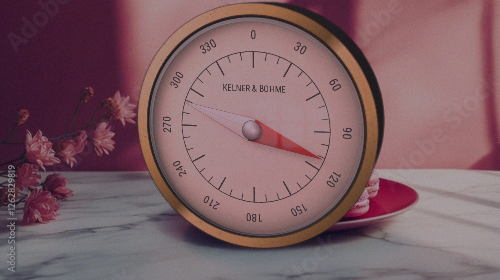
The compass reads 110 °
